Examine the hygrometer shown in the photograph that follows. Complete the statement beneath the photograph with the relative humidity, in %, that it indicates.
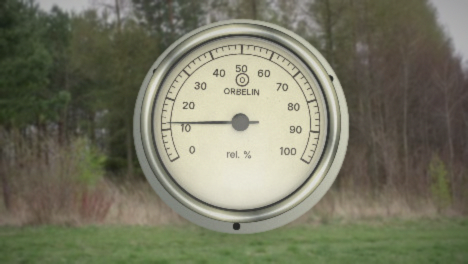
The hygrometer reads 12 %
